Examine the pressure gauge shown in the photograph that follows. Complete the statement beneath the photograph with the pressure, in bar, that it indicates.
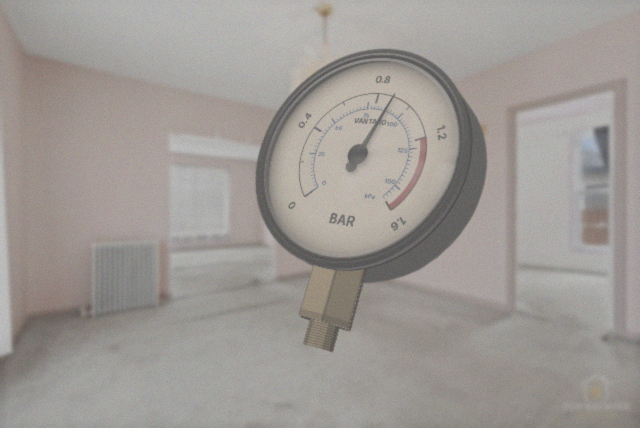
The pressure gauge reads 0.9 bar
